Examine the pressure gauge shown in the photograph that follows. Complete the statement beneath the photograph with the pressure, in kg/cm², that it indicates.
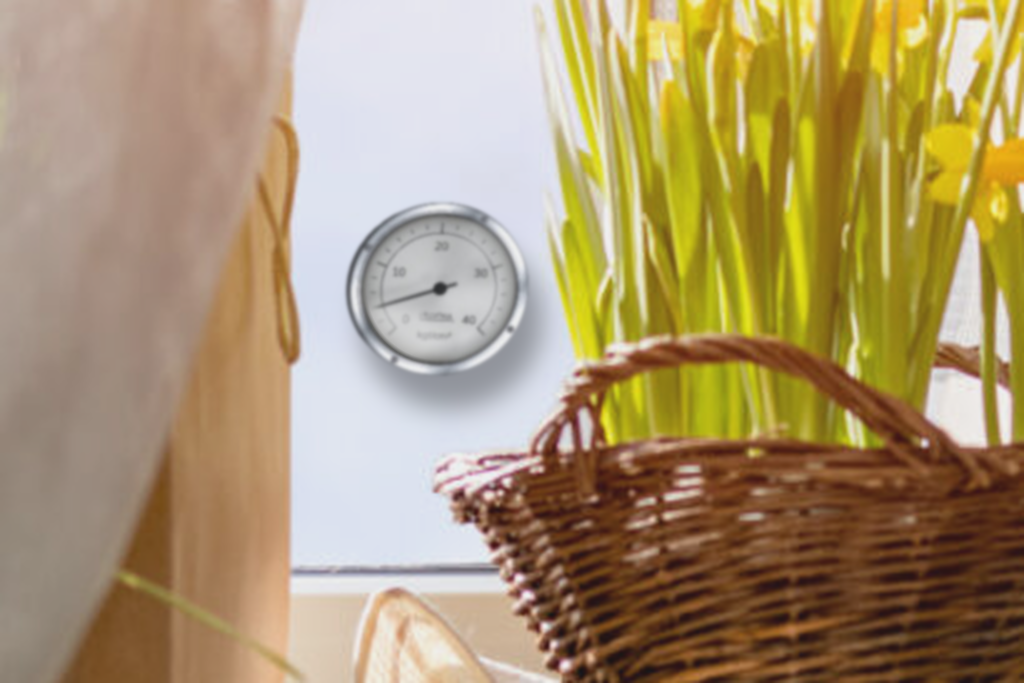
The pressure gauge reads 4 kg/cm²
